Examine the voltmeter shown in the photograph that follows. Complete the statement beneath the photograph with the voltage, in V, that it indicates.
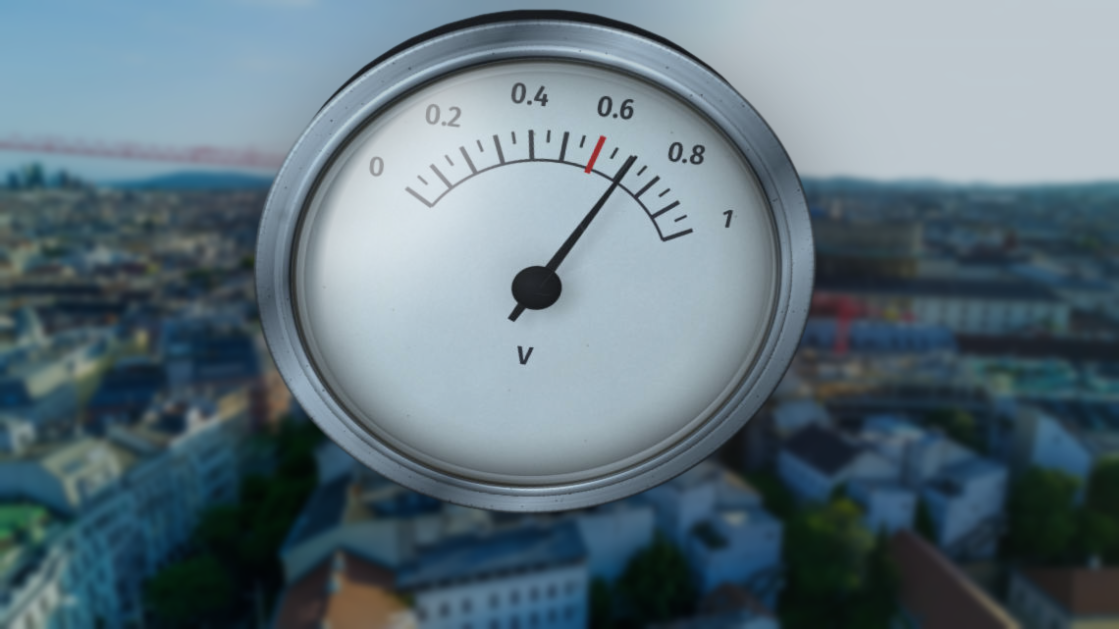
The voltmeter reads 0.7 V
